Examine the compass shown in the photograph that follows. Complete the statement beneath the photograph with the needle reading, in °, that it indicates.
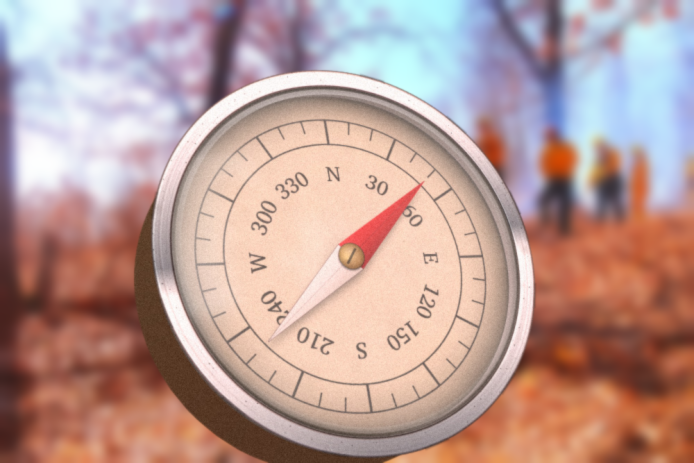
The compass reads 50 °
